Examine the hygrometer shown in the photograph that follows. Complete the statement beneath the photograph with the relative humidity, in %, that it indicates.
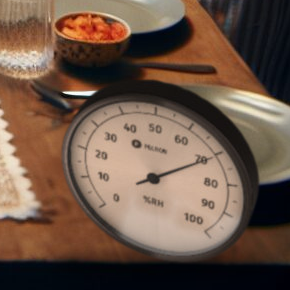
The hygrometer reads 70 %
